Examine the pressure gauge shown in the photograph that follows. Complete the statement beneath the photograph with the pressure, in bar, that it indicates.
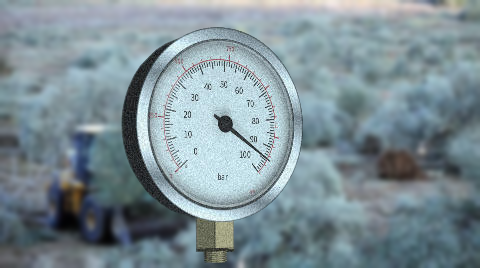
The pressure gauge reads 95 bar
